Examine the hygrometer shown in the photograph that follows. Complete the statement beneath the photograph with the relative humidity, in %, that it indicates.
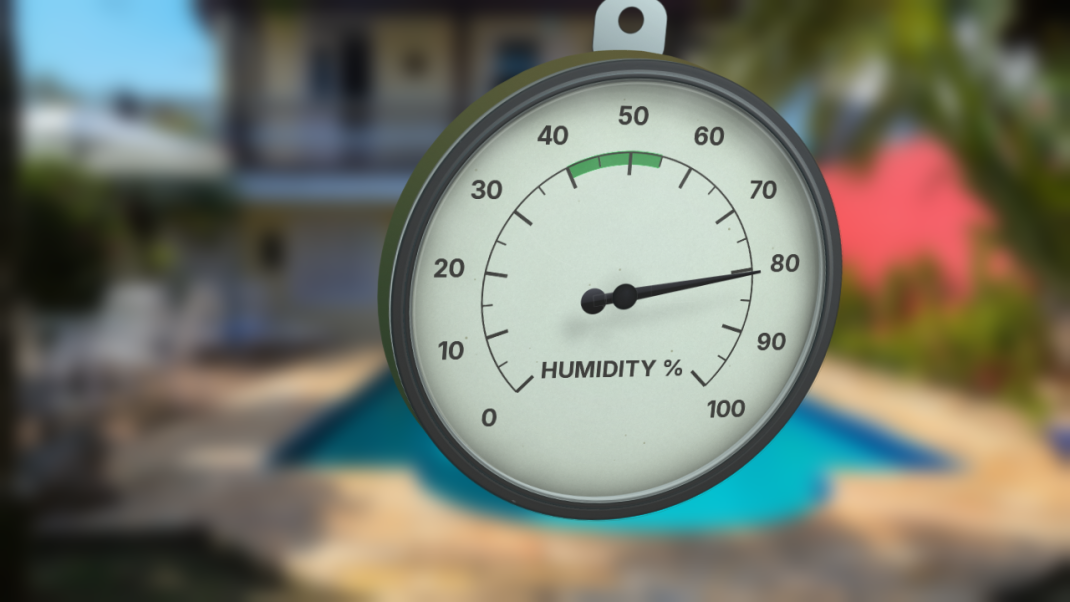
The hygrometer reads 80 %
